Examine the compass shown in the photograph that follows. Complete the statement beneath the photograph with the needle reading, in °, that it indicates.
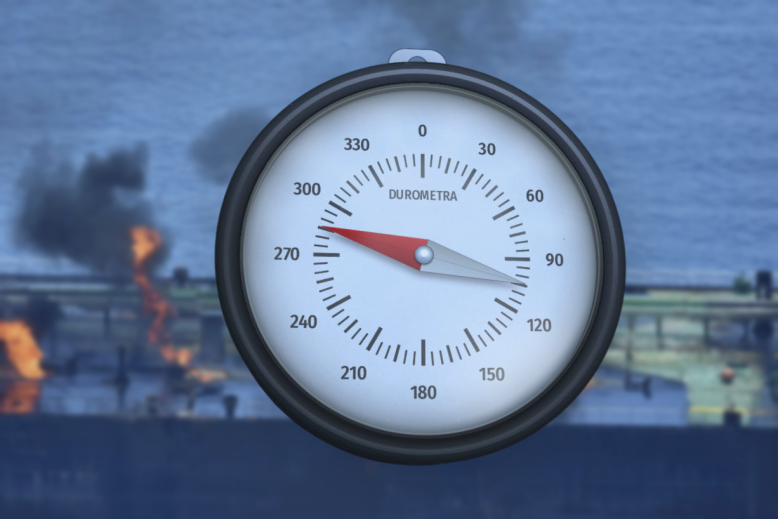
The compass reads 285 °
